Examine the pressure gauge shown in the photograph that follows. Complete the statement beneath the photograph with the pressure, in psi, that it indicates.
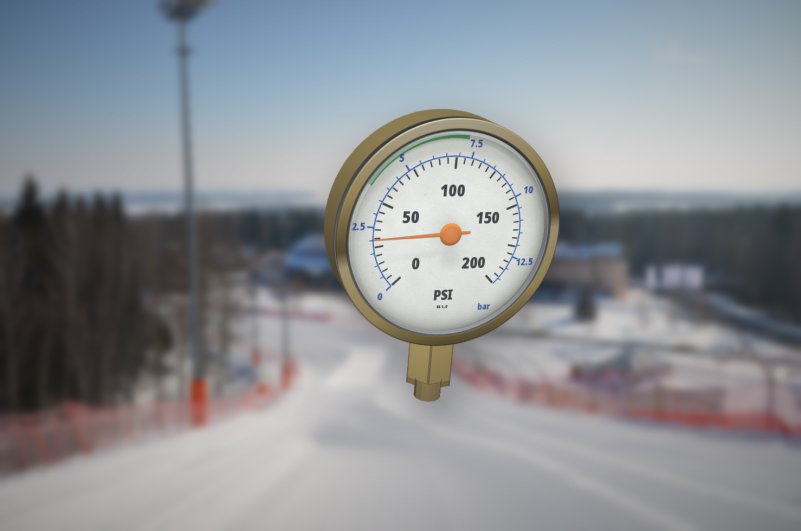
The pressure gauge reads 30 psi
